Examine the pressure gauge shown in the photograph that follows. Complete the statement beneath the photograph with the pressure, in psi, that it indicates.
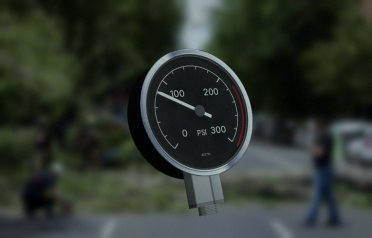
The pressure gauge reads 80 psi
